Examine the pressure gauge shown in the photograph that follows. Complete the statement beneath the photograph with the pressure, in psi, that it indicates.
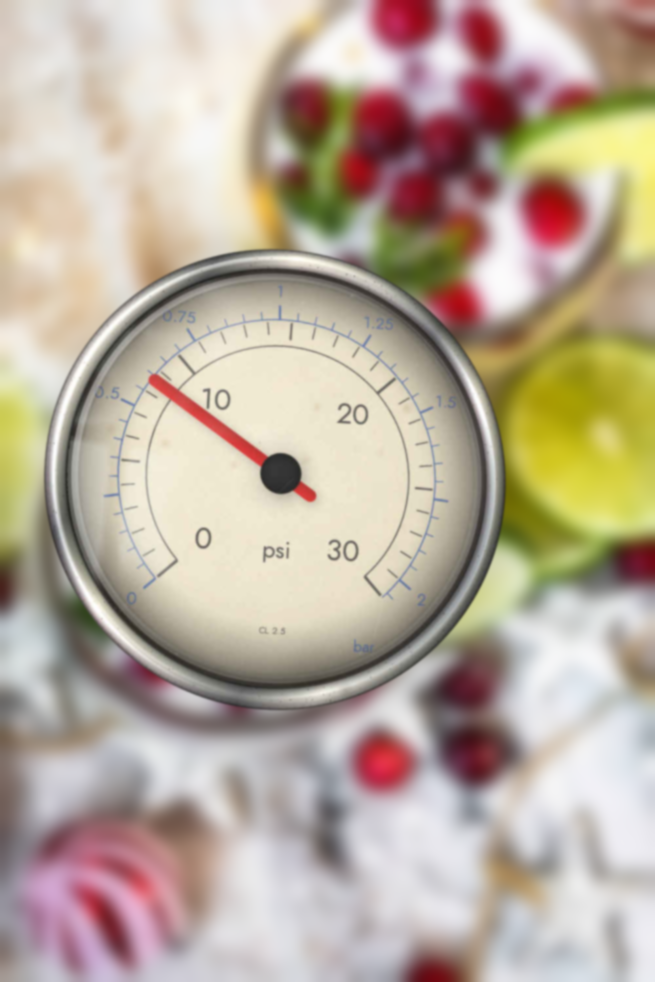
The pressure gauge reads 8.5 psi
